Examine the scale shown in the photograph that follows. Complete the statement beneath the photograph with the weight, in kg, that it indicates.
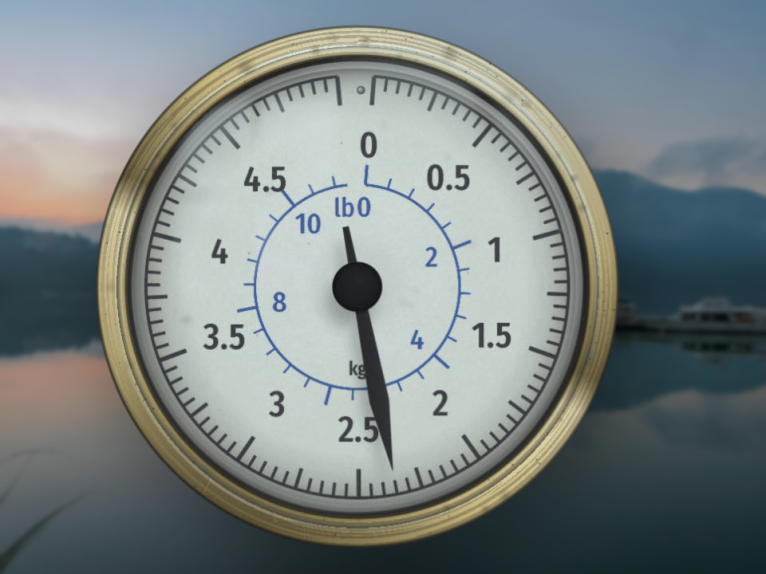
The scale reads 2.35 kg
